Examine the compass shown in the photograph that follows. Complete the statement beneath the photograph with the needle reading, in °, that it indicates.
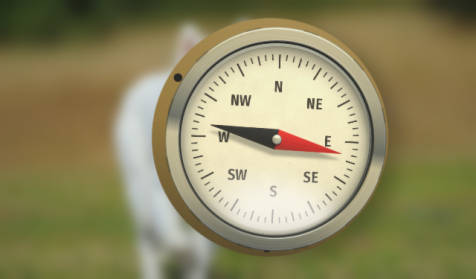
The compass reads 100 °
